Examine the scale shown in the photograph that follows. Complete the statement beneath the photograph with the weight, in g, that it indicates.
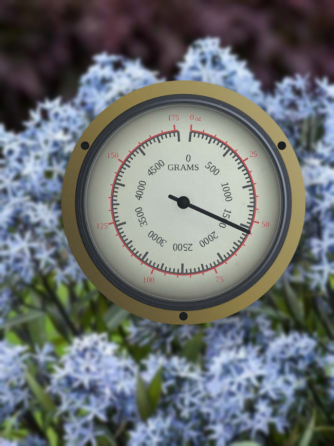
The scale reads 1550 g
